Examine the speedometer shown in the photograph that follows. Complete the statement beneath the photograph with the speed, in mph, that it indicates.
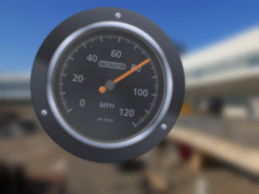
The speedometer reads 80 mph
